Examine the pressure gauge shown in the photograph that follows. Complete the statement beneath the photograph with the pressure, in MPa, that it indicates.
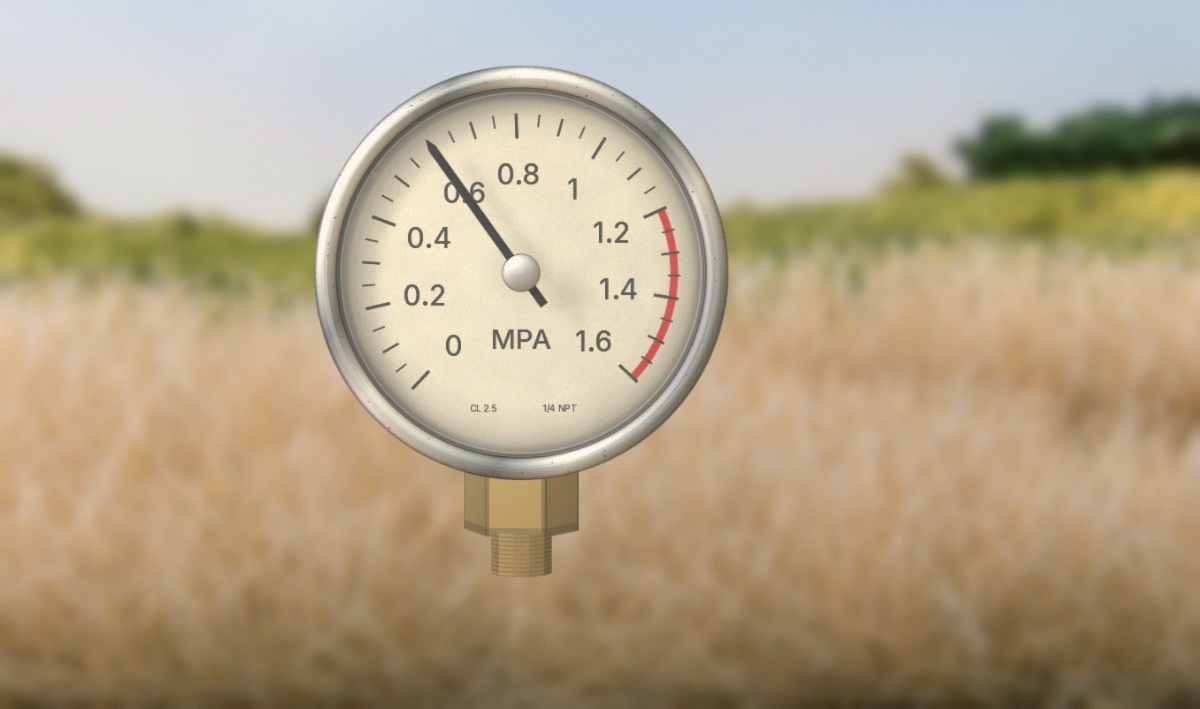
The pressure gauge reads 0.6 MPa
